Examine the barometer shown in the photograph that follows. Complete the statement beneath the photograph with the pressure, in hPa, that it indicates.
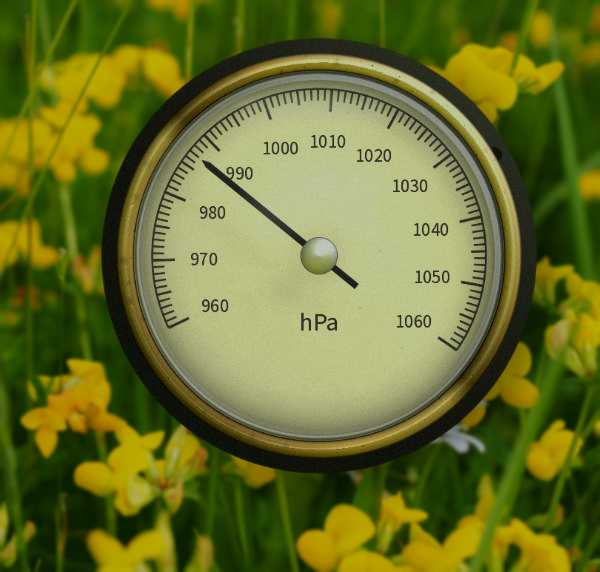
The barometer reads 987 hPa
